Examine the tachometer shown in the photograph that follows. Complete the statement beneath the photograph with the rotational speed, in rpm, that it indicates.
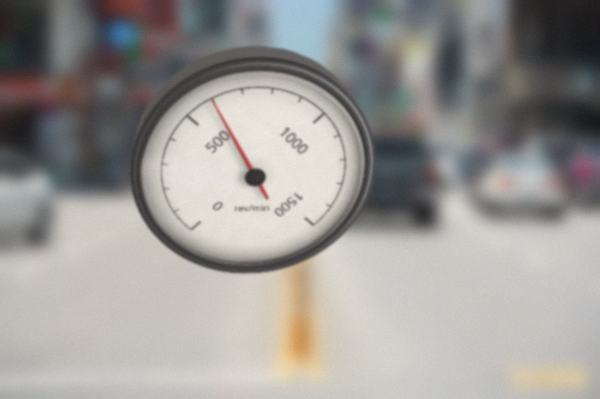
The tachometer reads 600 rpm
